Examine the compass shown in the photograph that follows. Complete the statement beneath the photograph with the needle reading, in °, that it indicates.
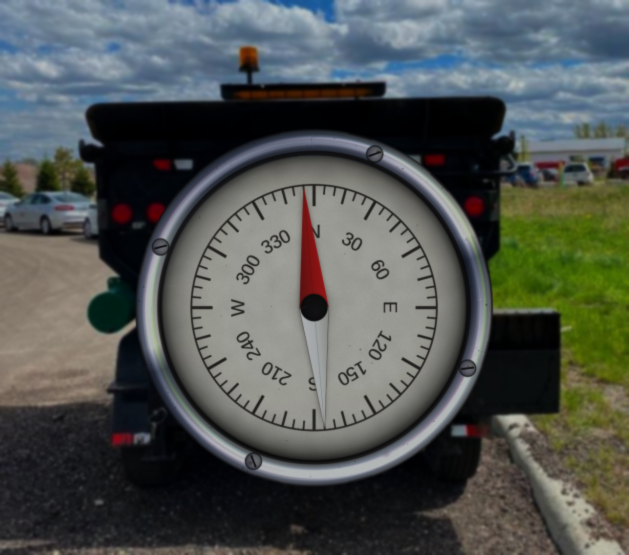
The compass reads 355 °
